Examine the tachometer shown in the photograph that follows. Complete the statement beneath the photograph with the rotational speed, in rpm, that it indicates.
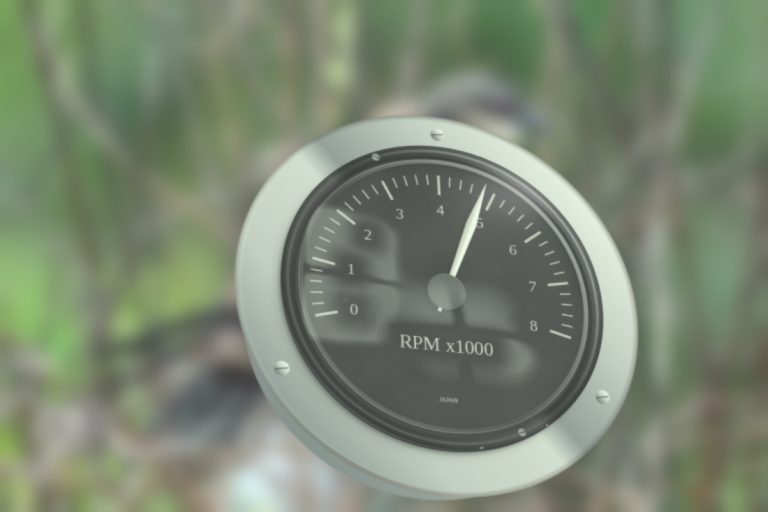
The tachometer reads 4800 rpm
